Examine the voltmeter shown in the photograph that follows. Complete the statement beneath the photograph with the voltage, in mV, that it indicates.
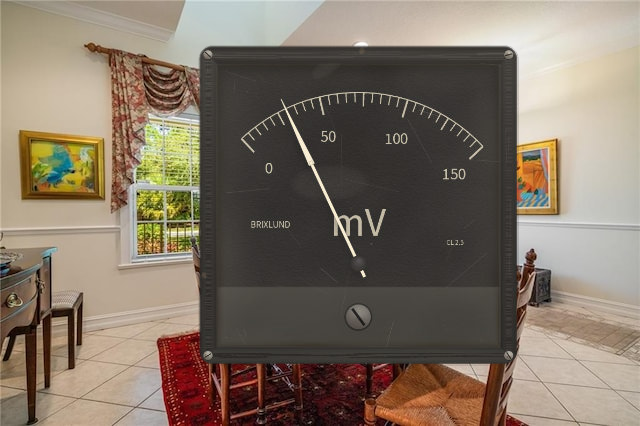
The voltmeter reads 30 mV
